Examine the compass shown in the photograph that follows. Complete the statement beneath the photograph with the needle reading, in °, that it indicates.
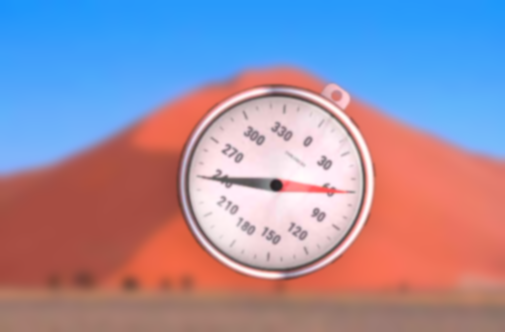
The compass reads 60 °
